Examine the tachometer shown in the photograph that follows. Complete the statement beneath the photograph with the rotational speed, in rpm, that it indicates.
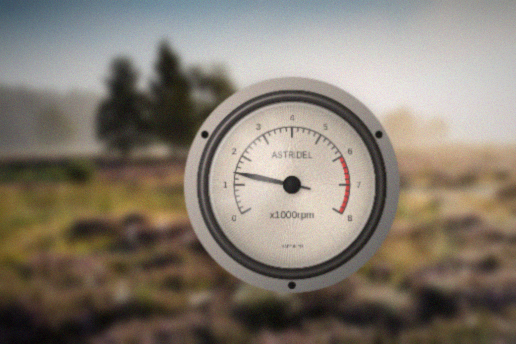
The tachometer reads 1400 rpm
